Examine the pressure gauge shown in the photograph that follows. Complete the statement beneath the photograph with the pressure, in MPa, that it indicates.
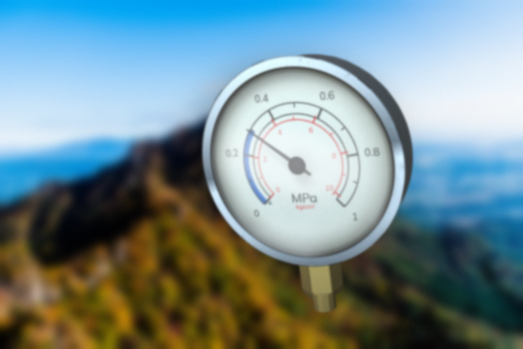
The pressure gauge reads 0.3 MPa
